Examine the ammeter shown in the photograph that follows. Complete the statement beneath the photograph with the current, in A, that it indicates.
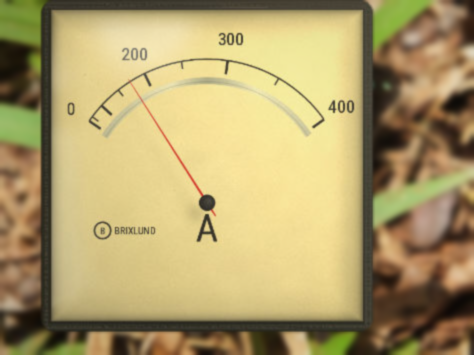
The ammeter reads 175 A
